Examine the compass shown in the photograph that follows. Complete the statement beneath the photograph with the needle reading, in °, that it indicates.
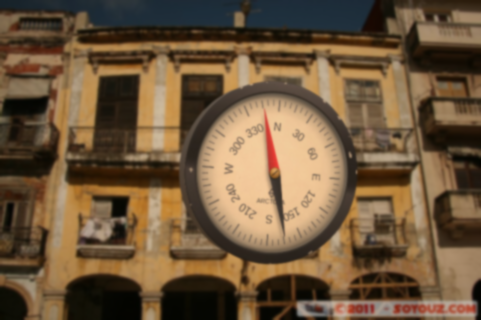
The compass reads 345 °
